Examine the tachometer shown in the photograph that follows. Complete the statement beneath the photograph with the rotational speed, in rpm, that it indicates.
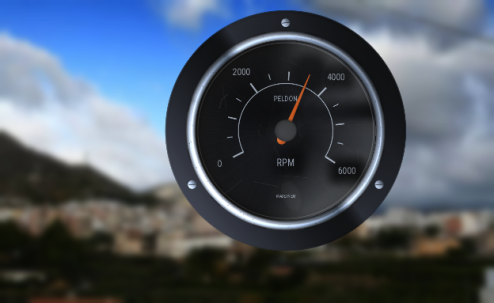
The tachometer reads 3500 rpm
